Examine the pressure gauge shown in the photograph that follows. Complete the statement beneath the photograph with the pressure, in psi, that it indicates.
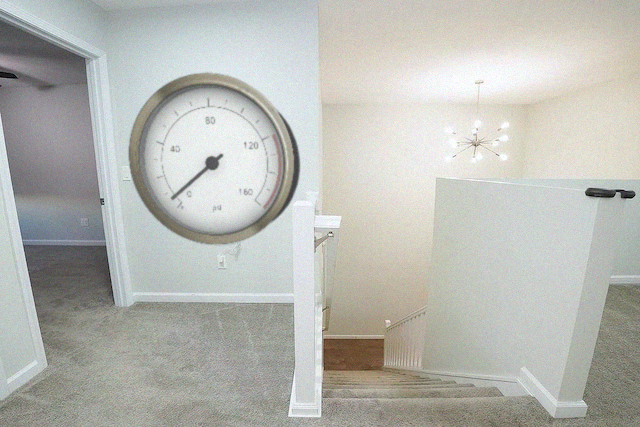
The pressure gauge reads 5 psi
